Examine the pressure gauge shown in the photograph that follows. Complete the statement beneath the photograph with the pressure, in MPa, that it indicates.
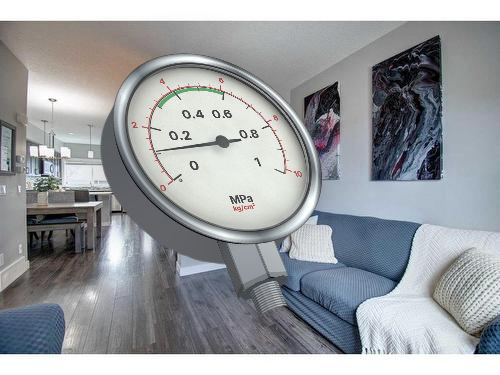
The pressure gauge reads 0.1 MPa
